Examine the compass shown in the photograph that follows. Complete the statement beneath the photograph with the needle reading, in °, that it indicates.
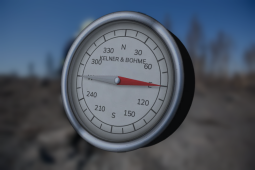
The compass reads 90 °
